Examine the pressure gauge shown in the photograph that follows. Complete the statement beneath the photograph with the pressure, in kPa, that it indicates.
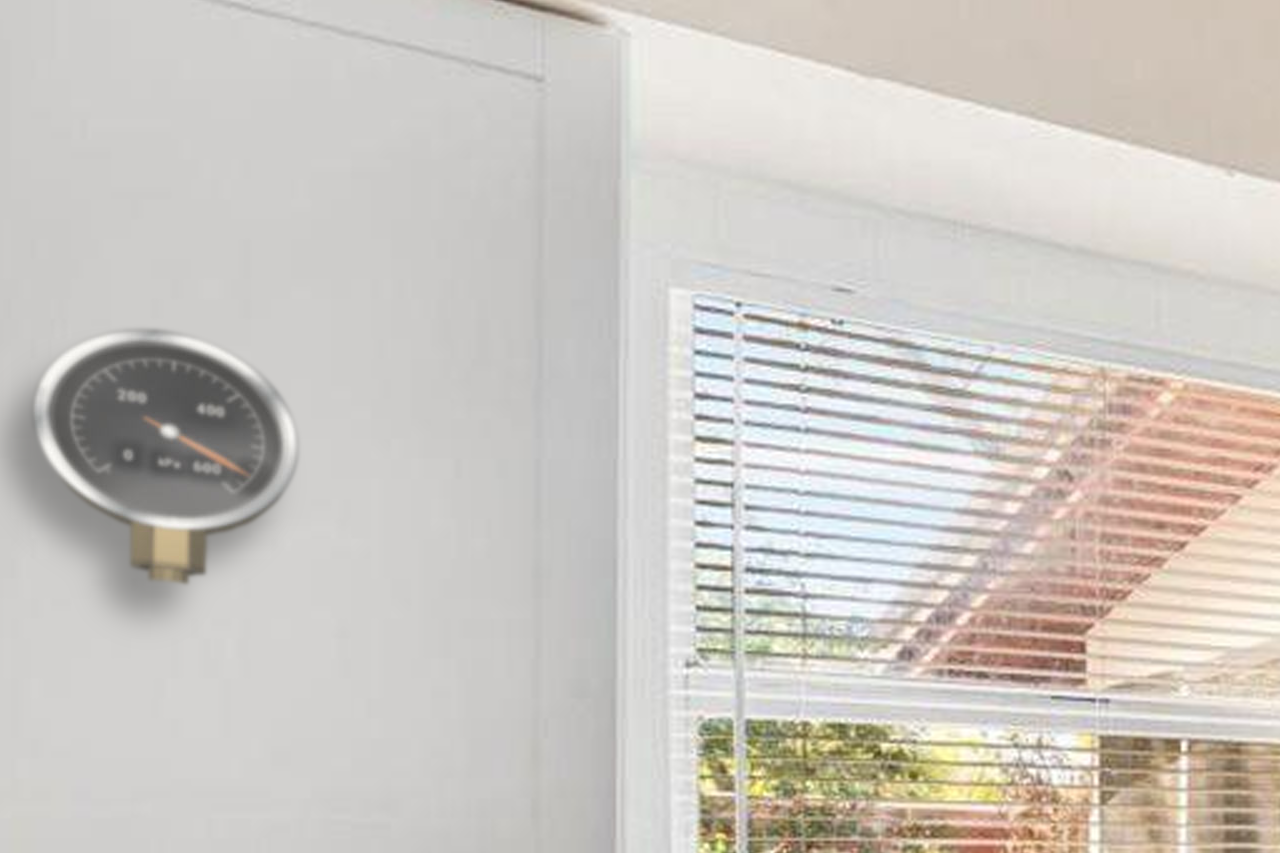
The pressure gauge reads 560 kPa
